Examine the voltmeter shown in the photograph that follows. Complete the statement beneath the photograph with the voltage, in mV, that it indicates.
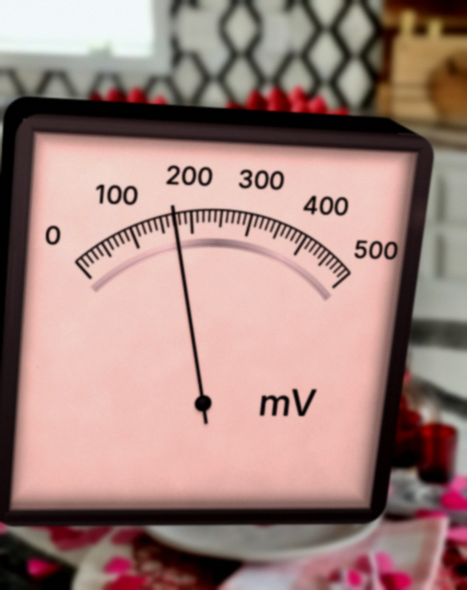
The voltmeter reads 170 mV
